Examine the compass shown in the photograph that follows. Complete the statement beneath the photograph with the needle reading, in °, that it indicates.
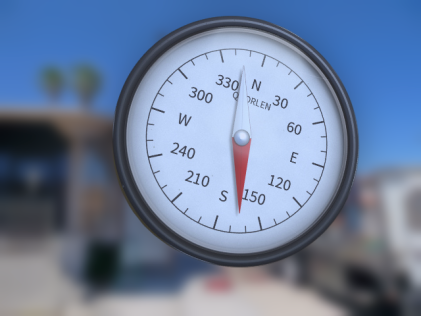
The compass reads 165 °
